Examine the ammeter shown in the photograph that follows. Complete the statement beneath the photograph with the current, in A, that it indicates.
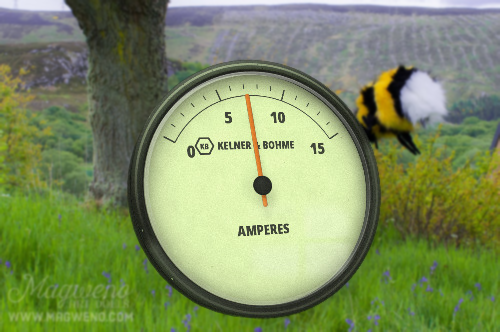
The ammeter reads 7 A
